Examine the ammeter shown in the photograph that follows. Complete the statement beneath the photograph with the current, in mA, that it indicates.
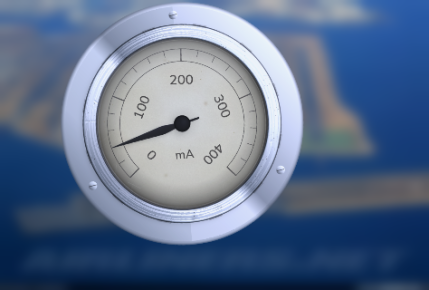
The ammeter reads 40 mA
